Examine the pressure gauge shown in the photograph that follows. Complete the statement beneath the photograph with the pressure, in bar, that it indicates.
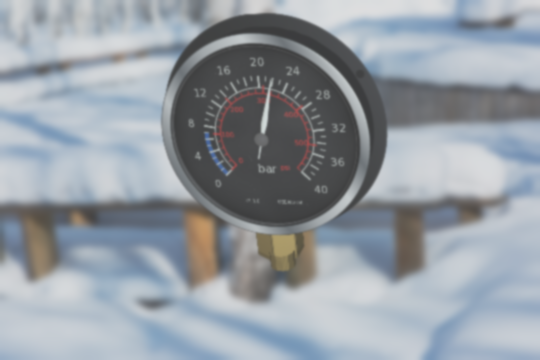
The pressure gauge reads 22 bar
